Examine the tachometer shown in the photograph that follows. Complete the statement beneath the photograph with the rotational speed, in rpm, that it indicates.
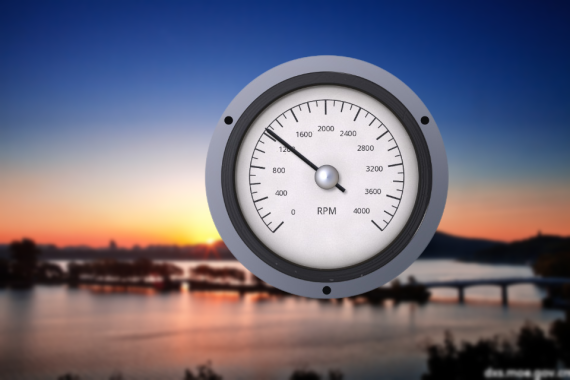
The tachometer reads 1250 rpm
